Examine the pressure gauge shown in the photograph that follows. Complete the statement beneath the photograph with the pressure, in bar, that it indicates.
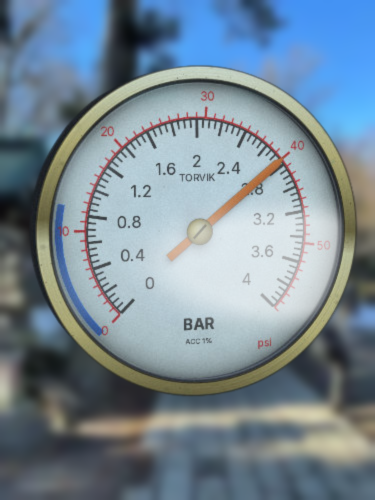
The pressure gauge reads 2.75 bar
